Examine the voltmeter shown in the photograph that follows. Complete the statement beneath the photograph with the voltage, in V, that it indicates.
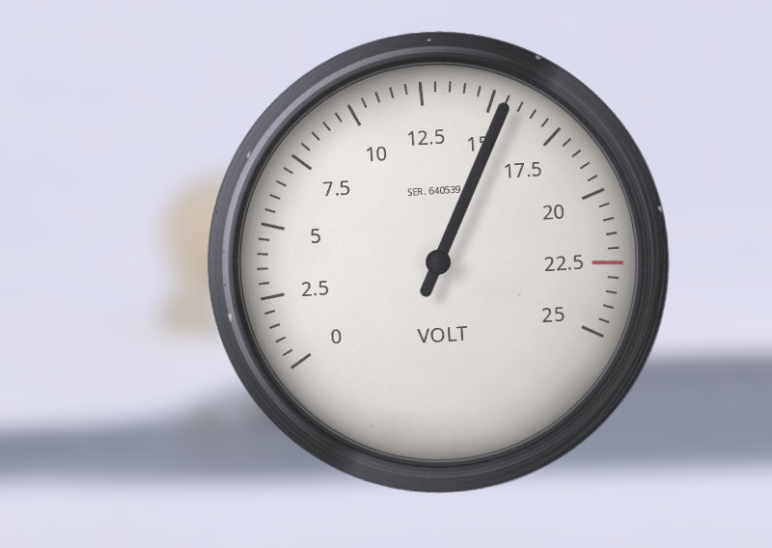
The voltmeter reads 15.5 V
